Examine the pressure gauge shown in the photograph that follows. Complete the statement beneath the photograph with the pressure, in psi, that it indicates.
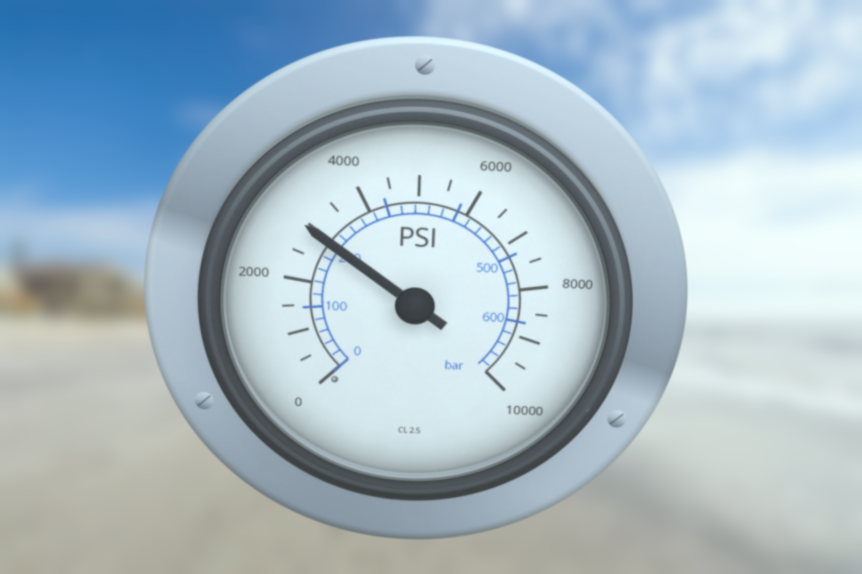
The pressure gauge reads 3000 psi
